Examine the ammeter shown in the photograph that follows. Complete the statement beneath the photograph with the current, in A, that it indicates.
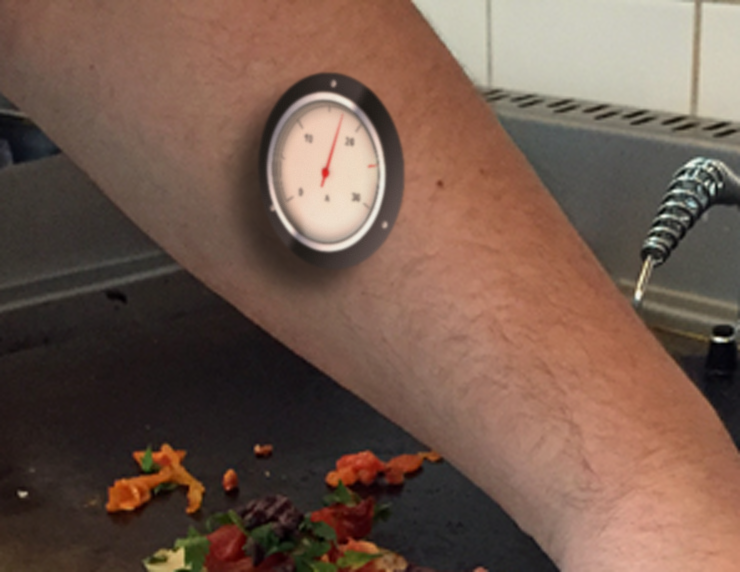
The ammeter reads 17.5 A
